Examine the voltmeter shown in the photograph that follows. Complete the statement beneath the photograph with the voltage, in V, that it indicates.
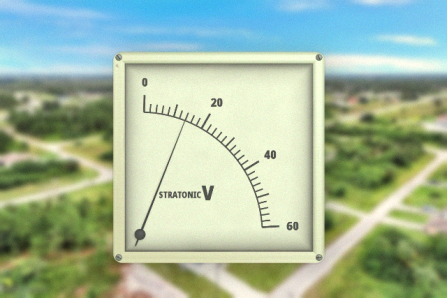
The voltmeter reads 14 V
